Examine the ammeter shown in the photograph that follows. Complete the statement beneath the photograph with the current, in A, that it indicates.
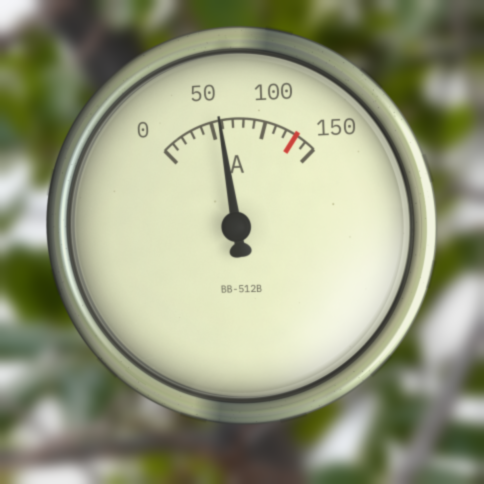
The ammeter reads 60 A
